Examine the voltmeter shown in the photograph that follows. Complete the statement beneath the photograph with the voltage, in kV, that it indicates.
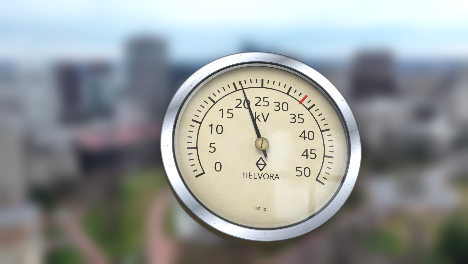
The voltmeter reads 21 kV
